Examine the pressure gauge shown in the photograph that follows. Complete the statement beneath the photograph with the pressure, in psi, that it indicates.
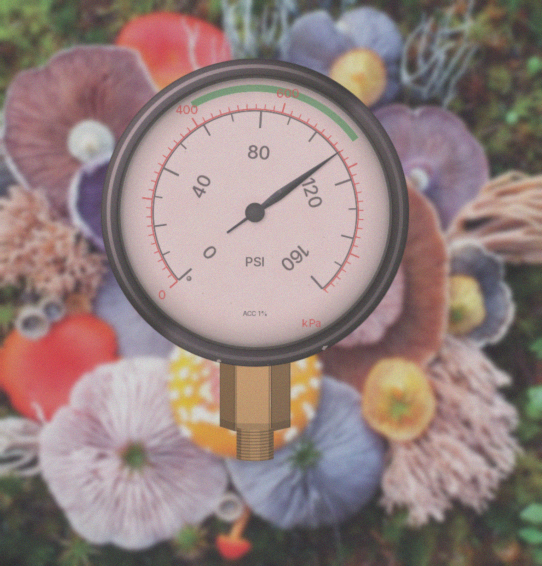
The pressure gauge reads 110 psi
